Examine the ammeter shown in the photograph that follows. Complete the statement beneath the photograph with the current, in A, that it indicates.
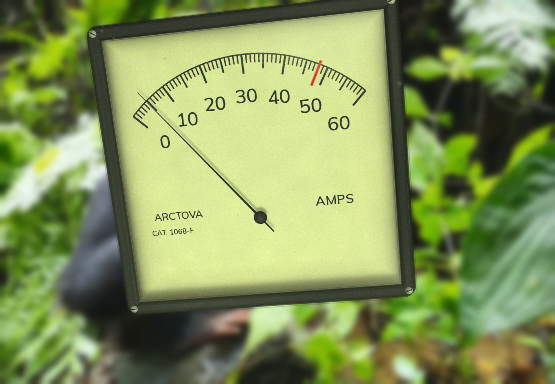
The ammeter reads 5 A
